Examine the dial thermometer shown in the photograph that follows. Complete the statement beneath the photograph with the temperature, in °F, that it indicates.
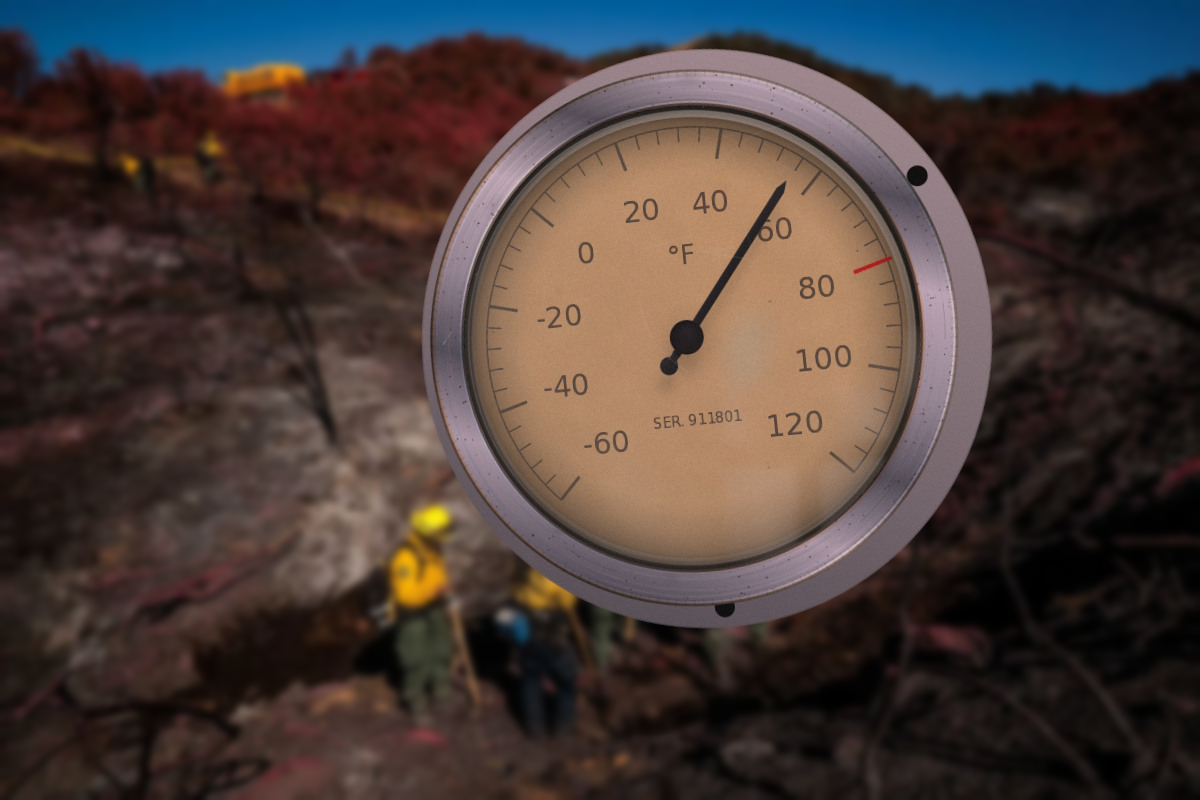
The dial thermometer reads 56 °F
